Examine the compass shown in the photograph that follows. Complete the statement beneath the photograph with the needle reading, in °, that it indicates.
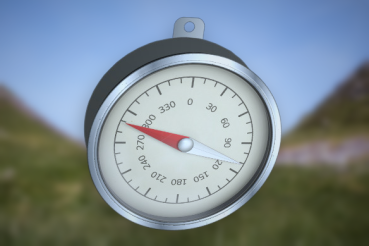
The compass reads 290 °
